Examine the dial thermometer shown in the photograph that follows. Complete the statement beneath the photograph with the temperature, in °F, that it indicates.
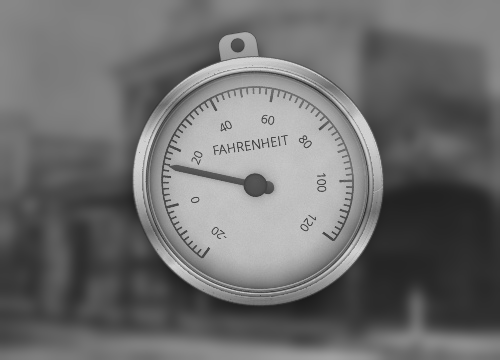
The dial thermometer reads 14 °F
